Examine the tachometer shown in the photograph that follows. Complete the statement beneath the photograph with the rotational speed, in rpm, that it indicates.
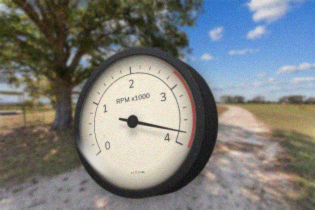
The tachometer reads 3800 rpm
